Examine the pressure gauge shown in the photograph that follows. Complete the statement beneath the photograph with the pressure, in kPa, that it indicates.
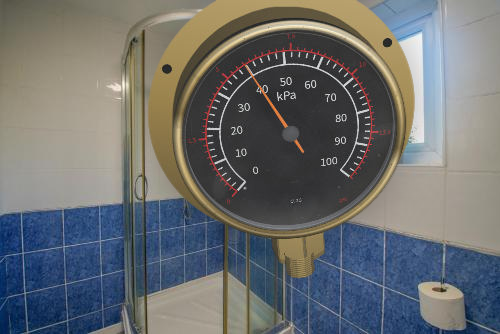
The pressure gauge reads 40 kPa
